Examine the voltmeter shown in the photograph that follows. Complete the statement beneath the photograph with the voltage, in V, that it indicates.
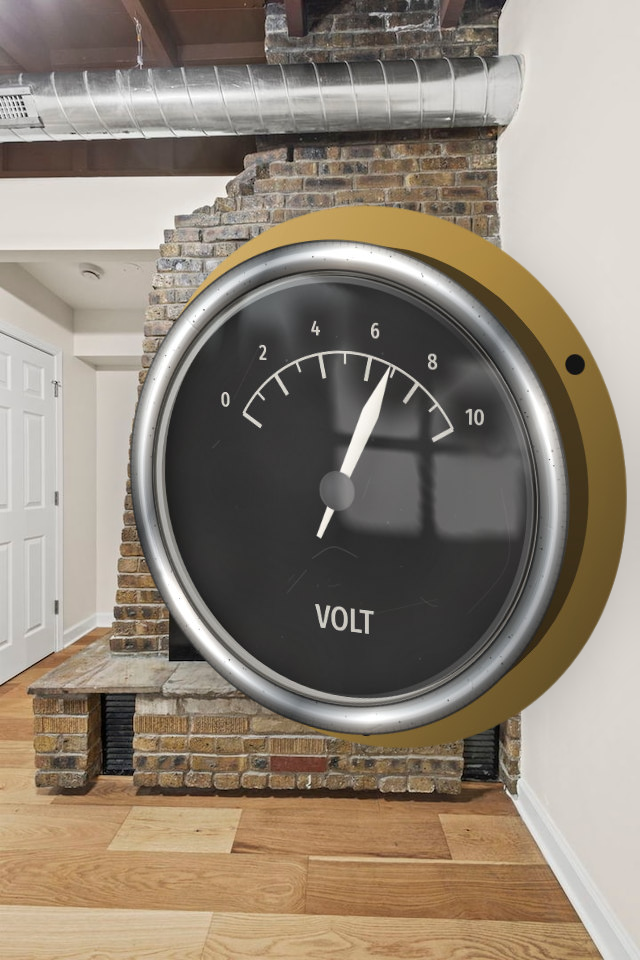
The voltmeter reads 7 V
